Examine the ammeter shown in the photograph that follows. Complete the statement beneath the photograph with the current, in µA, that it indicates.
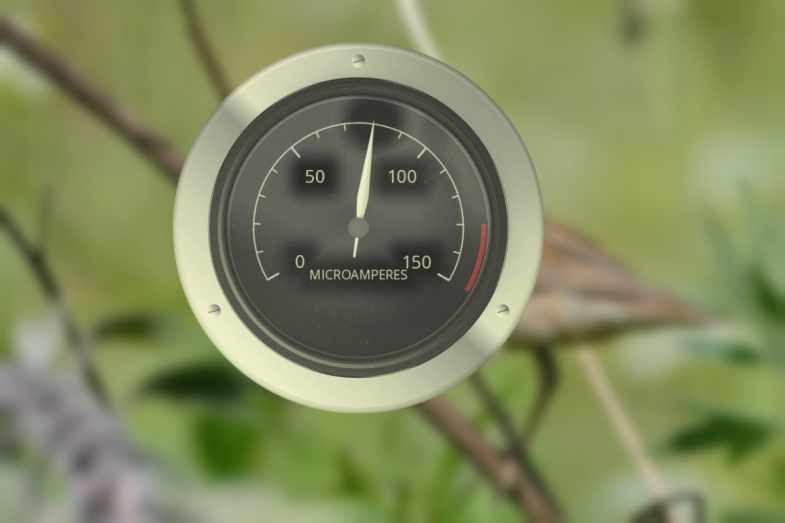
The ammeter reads 80 µA
